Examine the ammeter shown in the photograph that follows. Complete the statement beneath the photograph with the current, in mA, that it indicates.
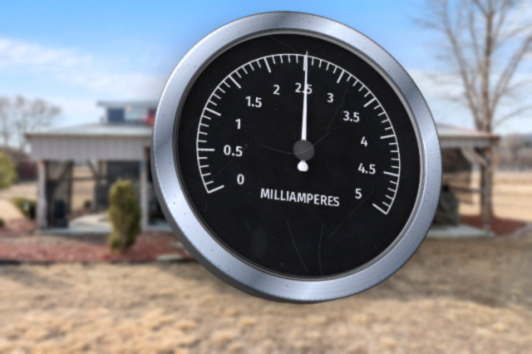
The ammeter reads 2.5 mA
